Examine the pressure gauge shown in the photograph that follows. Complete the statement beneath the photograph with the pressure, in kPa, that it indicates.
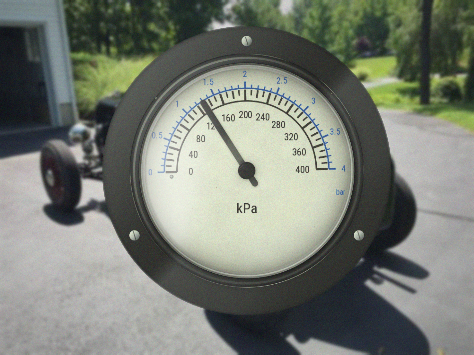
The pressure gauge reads 130 kPa
